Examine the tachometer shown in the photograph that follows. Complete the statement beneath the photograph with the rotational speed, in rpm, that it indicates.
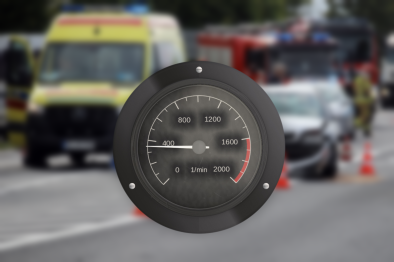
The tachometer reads 350 rpm
